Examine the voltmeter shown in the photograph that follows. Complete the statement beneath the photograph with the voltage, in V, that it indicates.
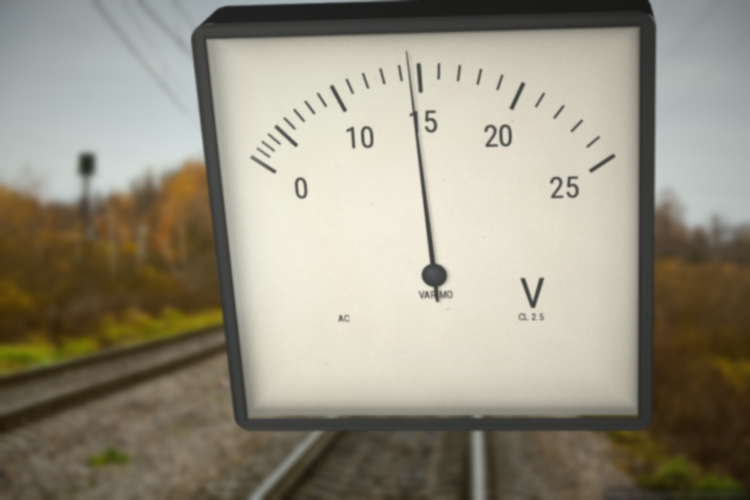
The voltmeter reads 14.5 V
